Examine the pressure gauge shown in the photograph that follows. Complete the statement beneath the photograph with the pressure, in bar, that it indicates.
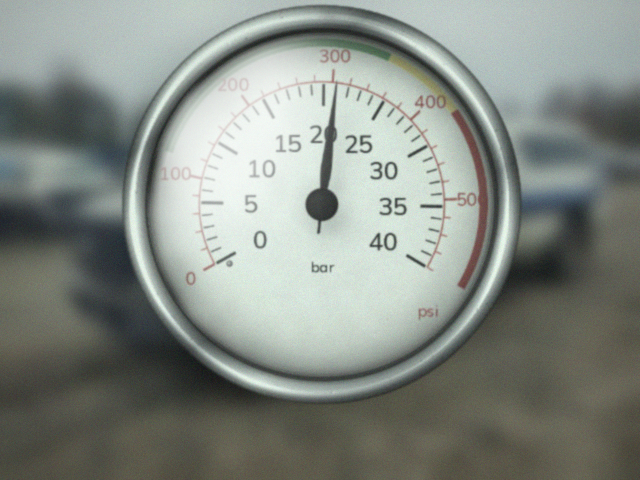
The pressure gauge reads 21 bar
